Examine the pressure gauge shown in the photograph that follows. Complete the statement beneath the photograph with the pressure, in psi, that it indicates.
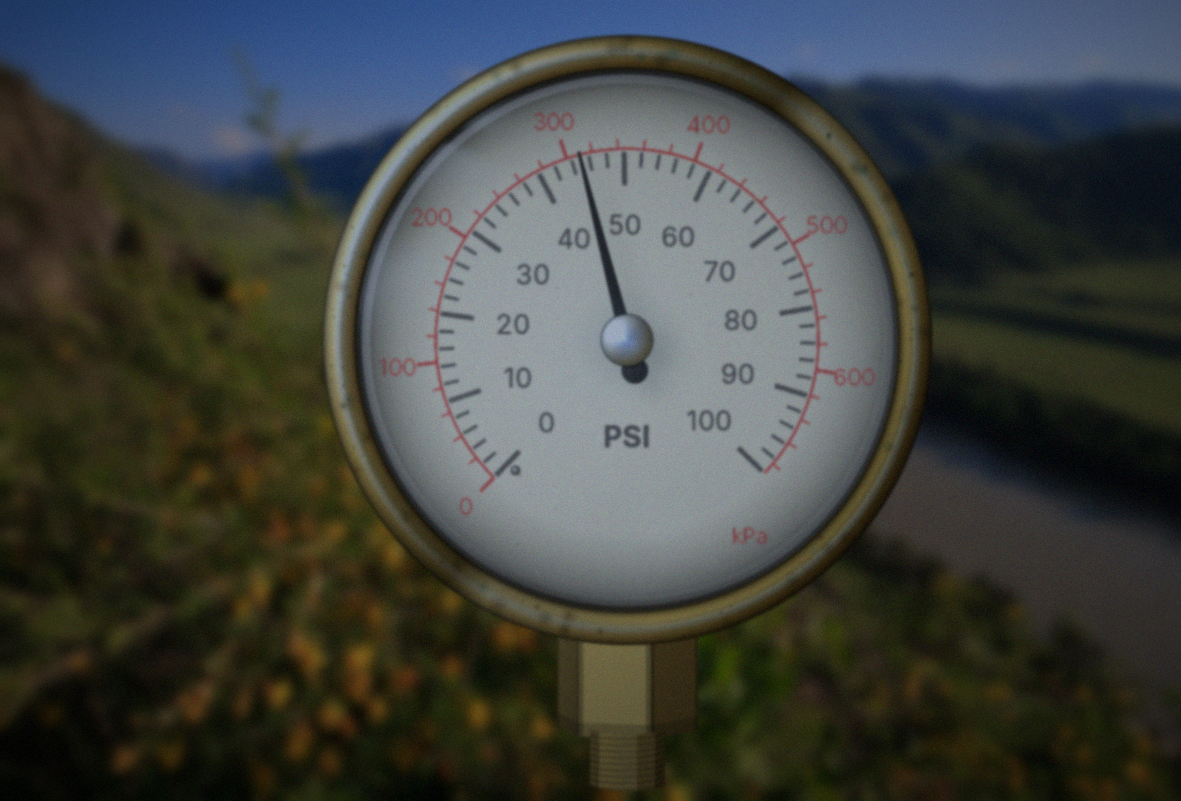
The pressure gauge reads 45 psi
